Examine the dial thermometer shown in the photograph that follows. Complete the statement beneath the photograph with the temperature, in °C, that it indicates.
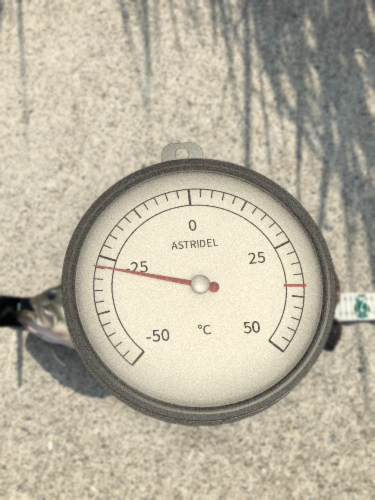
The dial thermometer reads -27.5 °C
